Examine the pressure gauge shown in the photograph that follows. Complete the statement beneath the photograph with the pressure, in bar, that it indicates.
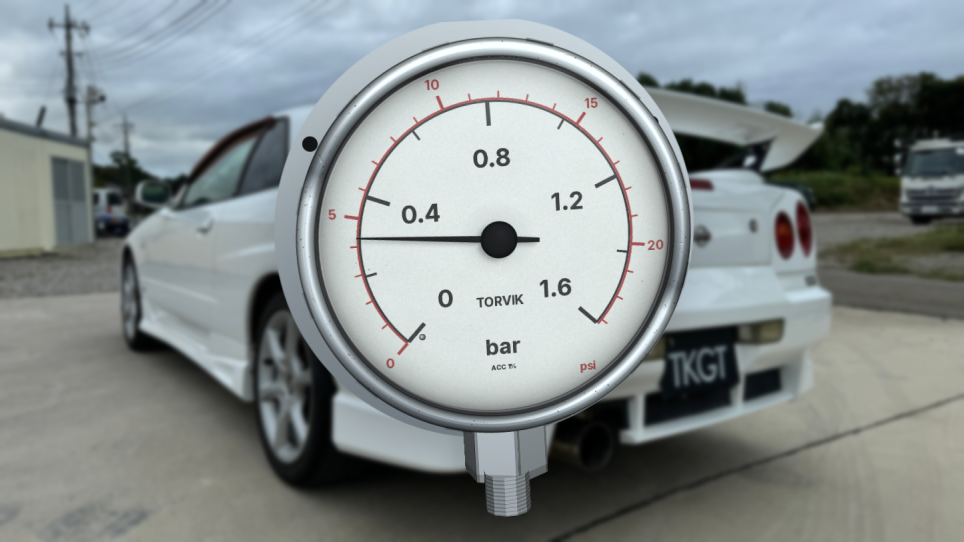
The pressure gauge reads 0.3 bar
